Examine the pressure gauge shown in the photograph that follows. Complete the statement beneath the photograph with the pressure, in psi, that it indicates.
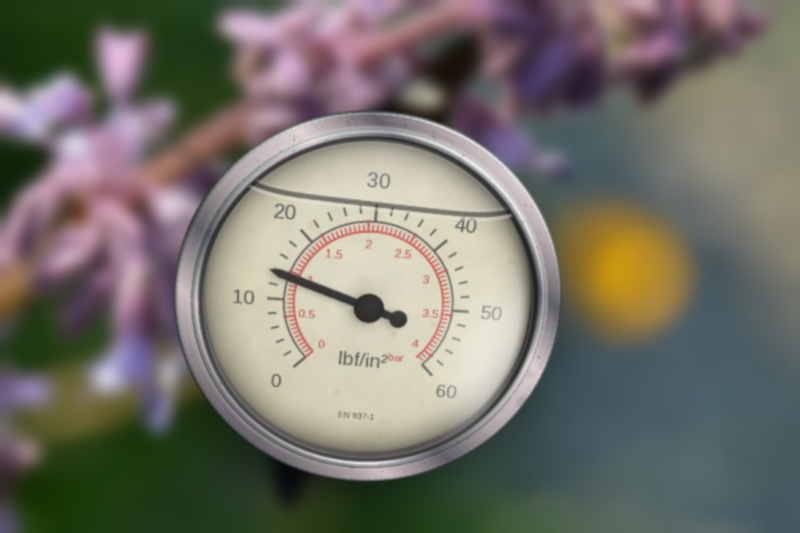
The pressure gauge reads 14 psi
